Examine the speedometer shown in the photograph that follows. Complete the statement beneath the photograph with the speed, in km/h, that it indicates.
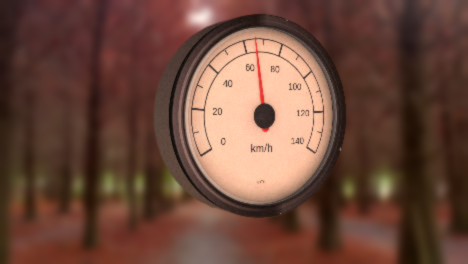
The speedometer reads 65 km/h
